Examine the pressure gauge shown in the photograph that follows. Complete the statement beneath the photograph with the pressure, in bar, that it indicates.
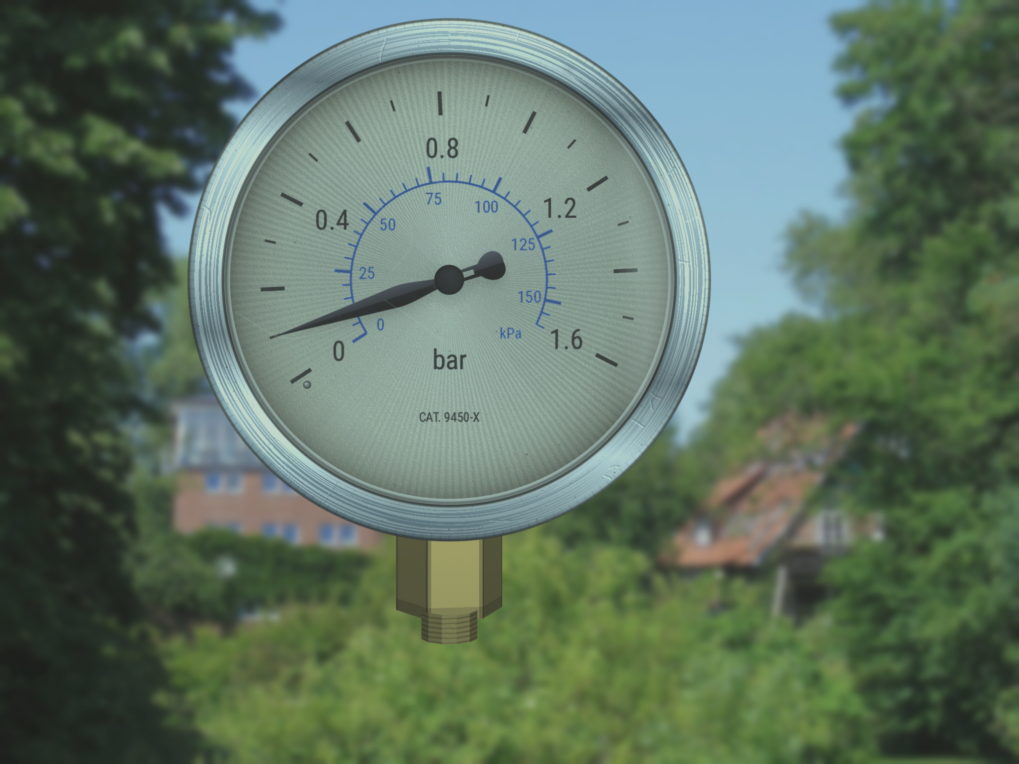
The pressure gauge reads 0.1 bar
